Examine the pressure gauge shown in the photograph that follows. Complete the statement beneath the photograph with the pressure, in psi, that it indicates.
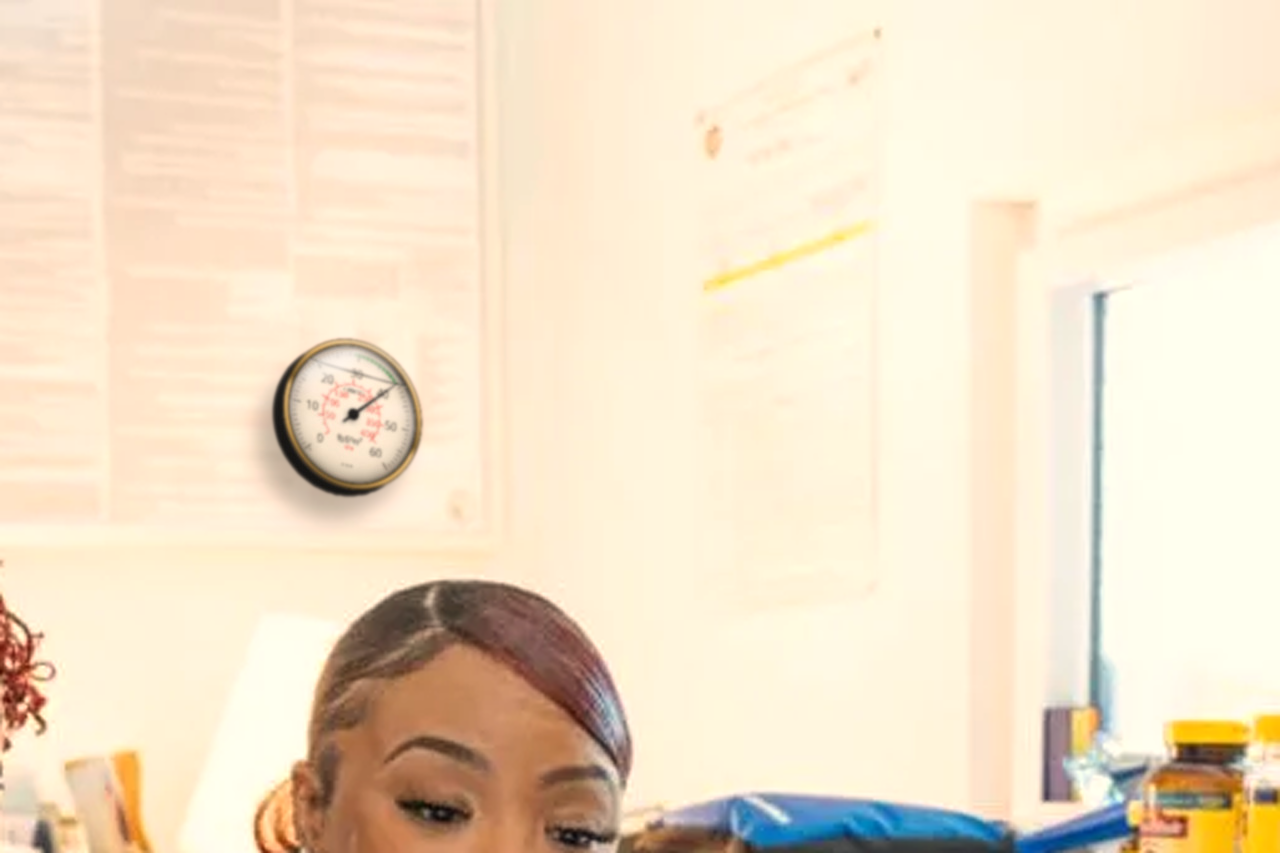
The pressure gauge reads 40 psi
